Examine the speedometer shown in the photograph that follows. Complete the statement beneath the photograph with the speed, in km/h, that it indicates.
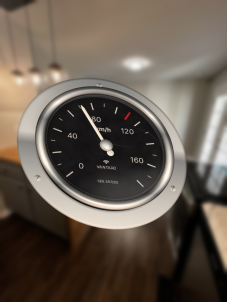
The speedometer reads 70 km/h
